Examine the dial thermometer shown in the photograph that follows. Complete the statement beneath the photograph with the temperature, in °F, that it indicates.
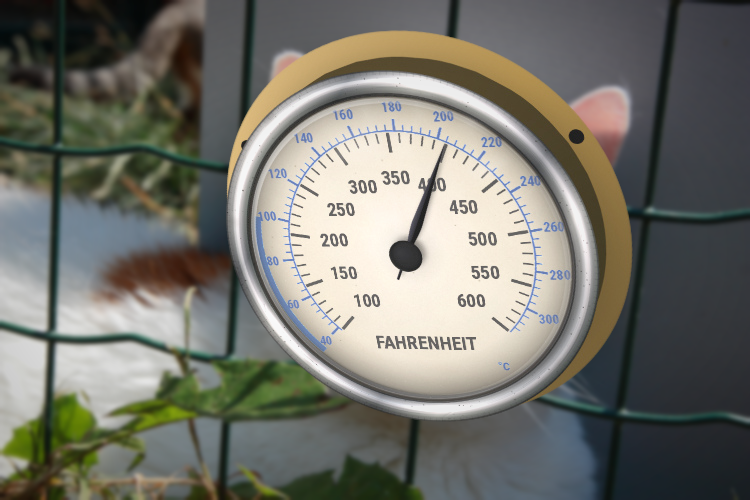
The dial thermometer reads 400 °F
